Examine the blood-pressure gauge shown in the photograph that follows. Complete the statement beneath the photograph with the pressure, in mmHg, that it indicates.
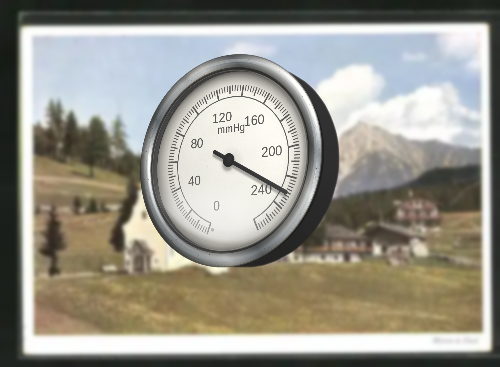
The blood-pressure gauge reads 230 mmHg
